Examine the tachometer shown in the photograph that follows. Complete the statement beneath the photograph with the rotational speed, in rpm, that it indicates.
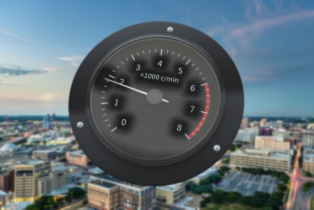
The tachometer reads 1800 rpm
